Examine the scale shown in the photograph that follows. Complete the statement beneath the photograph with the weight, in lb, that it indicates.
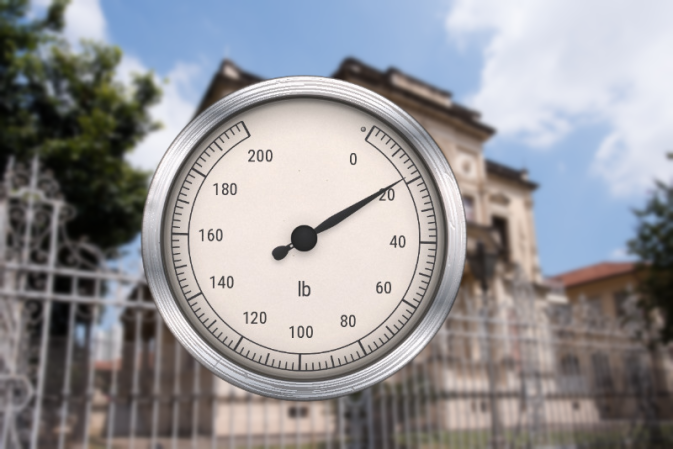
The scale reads 18 lb
